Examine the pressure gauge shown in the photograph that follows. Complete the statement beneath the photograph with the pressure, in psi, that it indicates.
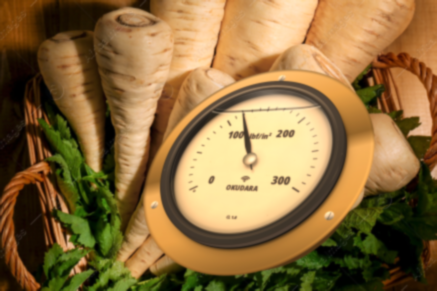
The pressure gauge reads 120 psi
